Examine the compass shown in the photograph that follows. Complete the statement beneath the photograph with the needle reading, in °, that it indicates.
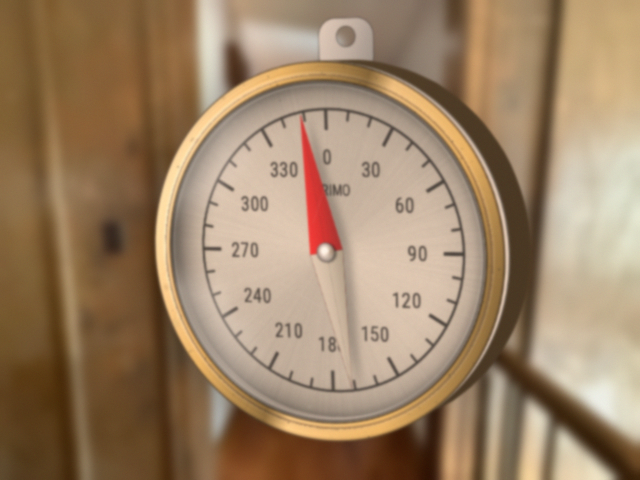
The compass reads 350 °
